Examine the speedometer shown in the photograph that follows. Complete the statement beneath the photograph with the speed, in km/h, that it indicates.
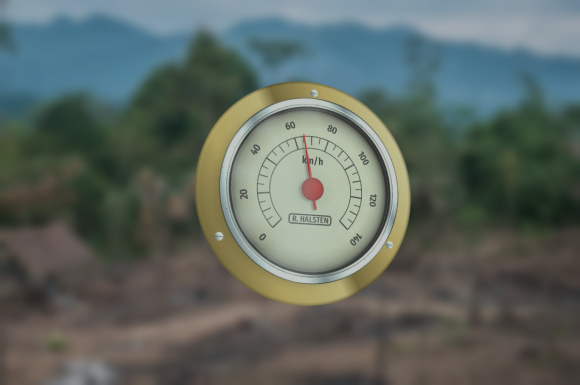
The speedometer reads 65 km/h
